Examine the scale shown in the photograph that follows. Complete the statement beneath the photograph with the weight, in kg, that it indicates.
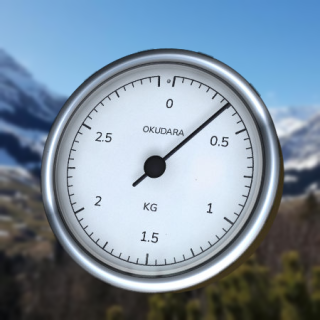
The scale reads 0.35 kg
